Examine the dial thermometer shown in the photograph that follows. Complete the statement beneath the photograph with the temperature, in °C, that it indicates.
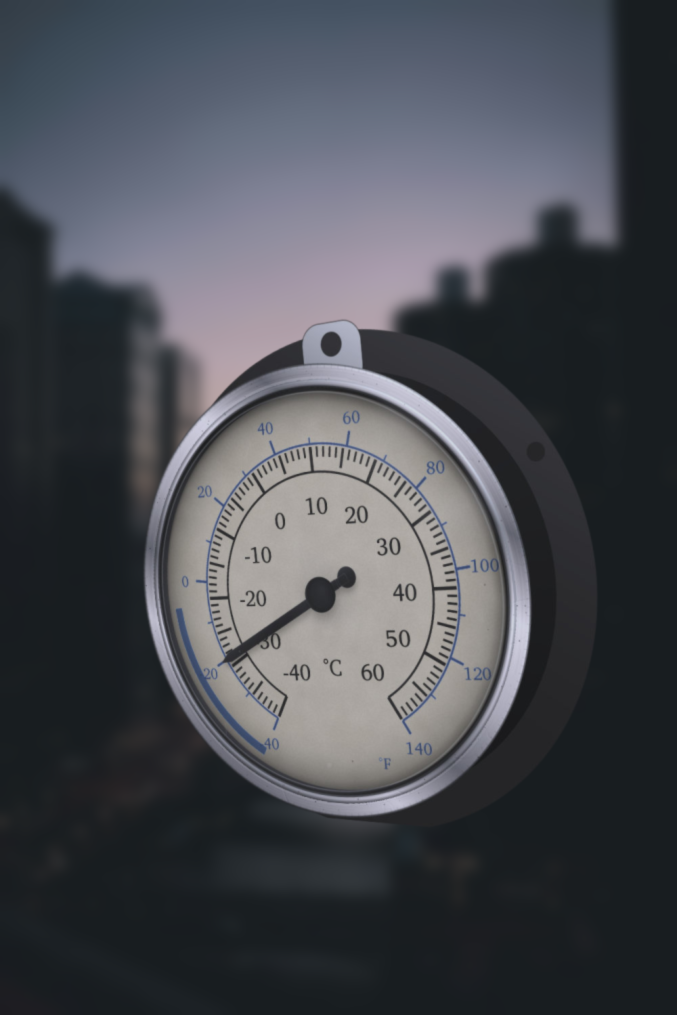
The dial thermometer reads -29 °C
